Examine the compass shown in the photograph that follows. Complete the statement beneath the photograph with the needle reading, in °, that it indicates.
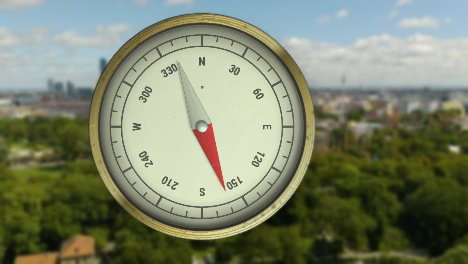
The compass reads 160 °
